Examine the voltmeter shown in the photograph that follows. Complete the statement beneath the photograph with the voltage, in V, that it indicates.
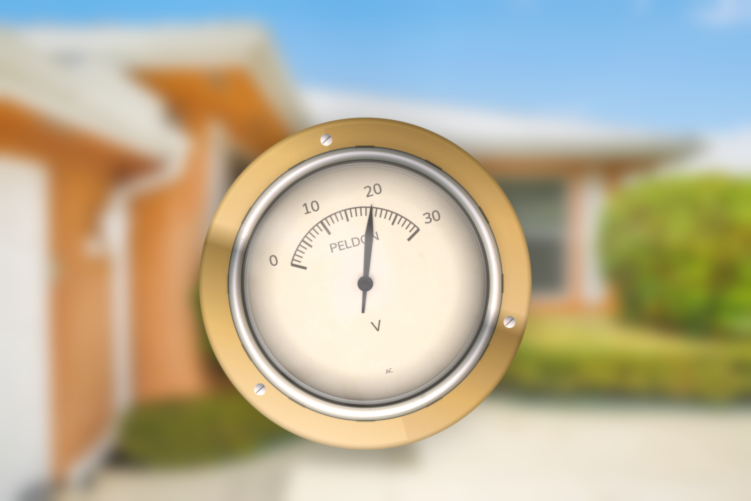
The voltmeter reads 20 V
